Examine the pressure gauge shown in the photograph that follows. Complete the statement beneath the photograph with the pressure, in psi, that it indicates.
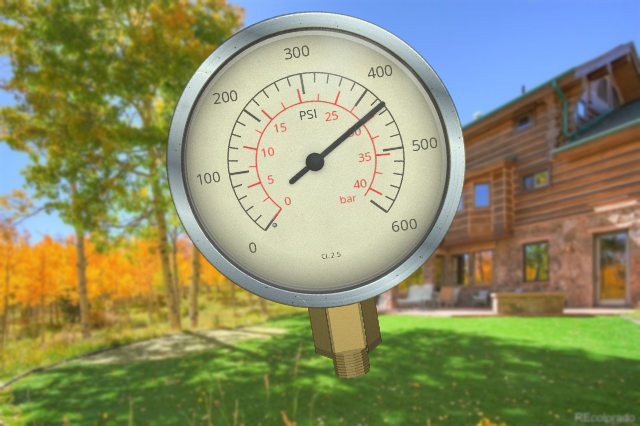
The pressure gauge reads 430 psi
